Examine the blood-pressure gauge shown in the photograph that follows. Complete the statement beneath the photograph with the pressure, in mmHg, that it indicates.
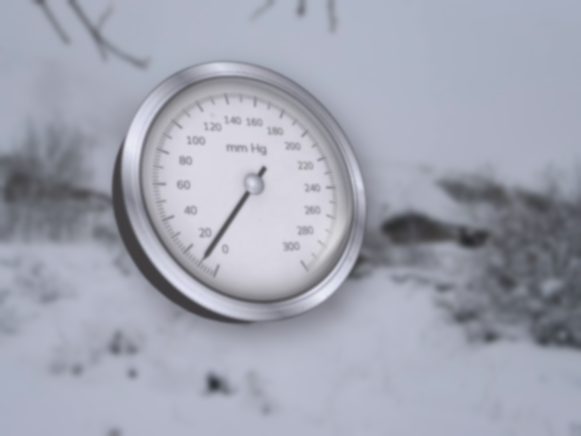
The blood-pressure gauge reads 10 mmHg
